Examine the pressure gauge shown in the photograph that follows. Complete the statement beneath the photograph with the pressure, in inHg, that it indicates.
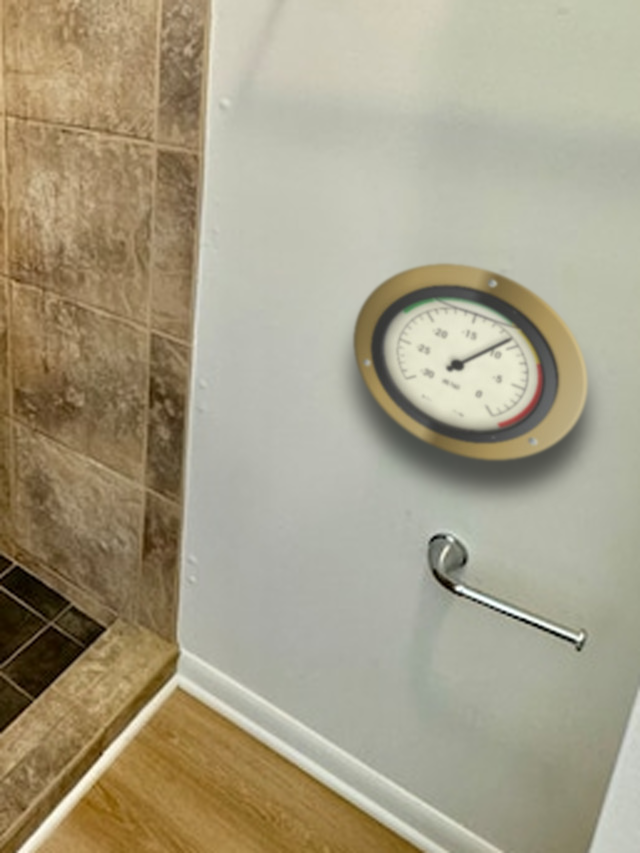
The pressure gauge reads -11 inHg
